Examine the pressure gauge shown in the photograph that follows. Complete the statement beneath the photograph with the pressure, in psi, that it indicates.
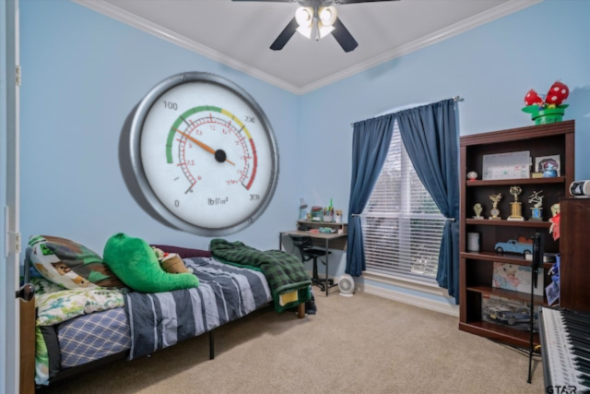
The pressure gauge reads 80 psi
